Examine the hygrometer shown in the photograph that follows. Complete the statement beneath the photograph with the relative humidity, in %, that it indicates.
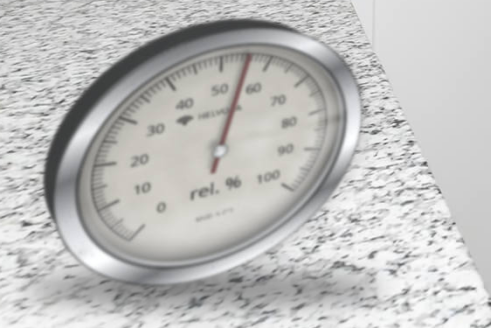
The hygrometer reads 55 %
